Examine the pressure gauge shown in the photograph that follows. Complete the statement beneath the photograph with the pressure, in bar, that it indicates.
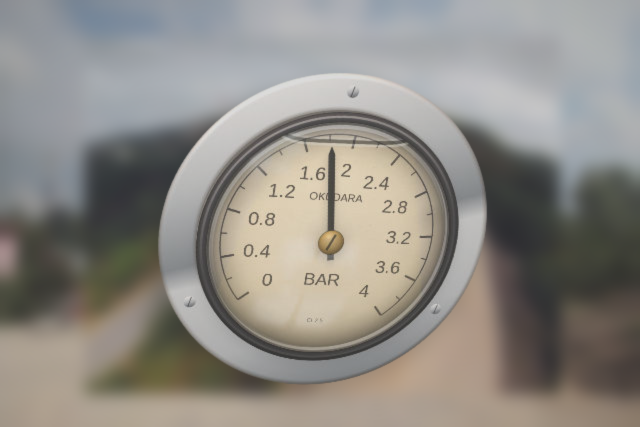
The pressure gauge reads 1.8 bar
